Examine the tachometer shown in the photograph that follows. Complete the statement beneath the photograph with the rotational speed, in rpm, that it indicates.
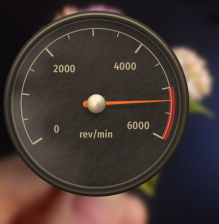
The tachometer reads 5250 rpm
